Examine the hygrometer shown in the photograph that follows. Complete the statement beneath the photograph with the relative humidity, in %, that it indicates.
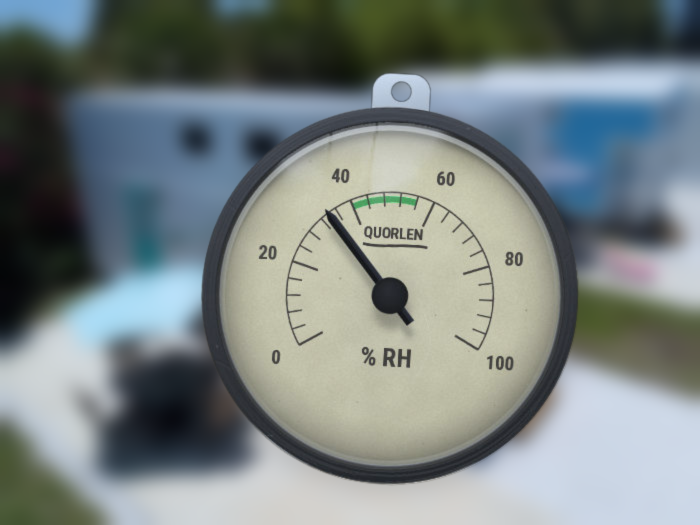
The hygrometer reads 34 %
